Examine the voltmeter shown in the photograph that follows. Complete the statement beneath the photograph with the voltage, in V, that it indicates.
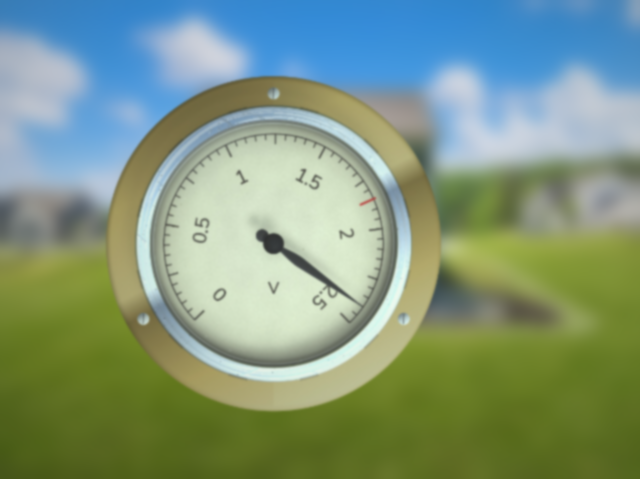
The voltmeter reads 2.4 V
